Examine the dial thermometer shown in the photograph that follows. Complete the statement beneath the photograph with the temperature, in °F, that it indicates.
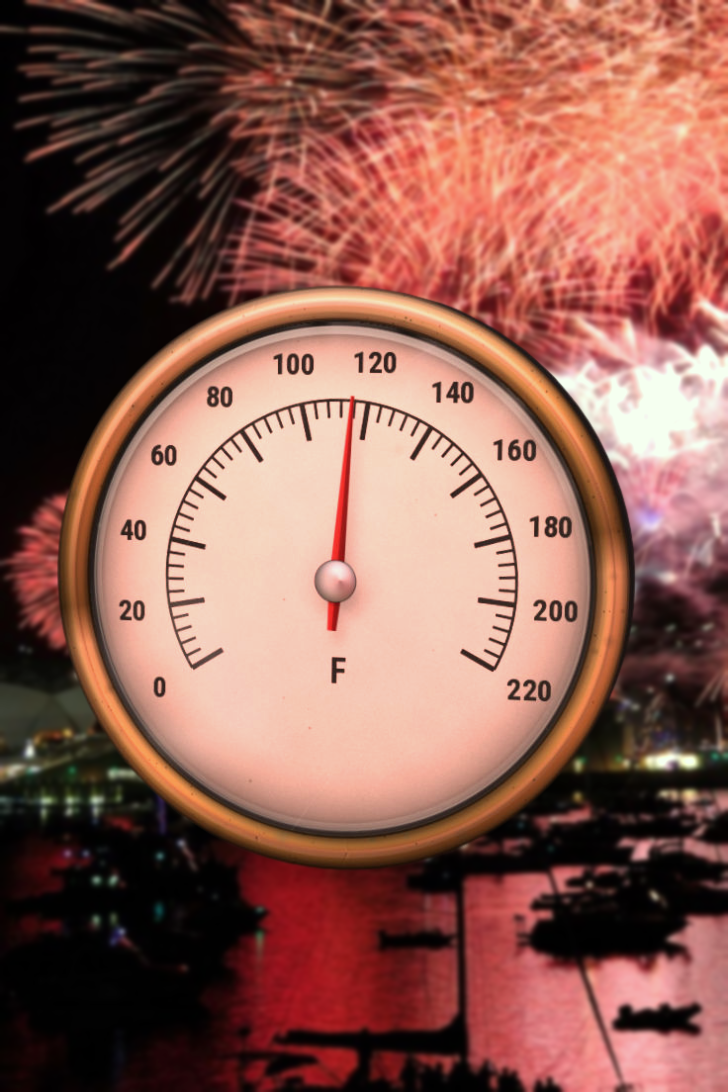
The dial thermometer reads 116 °F
